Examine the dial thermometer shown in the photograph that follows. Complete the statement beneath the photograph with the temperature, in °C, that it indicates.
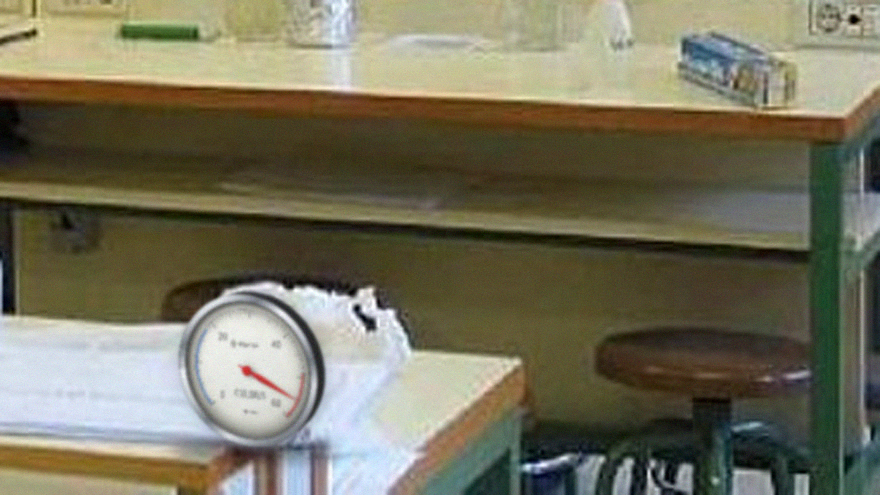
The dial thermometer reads 55 °C
